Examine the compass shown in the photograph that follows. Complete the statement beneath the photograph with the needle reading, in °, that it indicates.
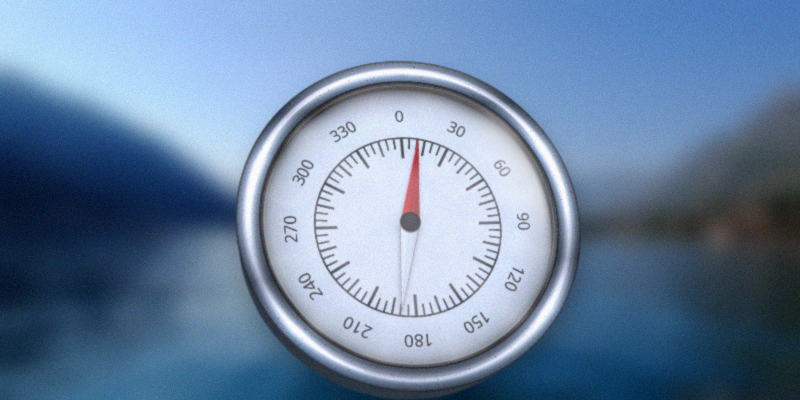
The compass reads 10 °
